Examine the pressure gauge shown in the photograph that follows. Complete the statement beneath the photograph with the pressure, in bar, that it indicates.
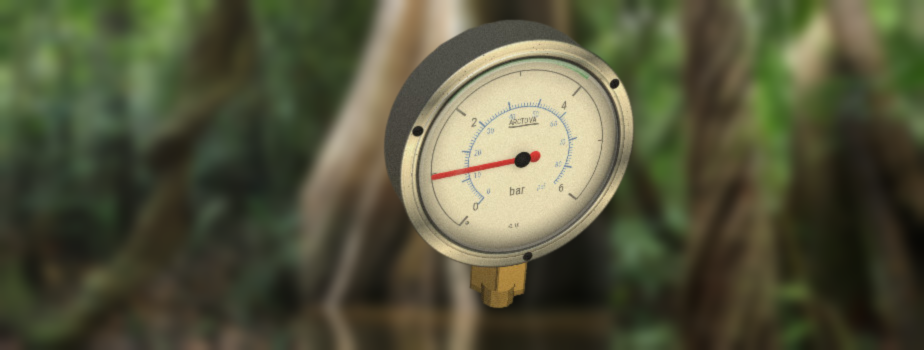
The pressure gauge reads 1 bar
